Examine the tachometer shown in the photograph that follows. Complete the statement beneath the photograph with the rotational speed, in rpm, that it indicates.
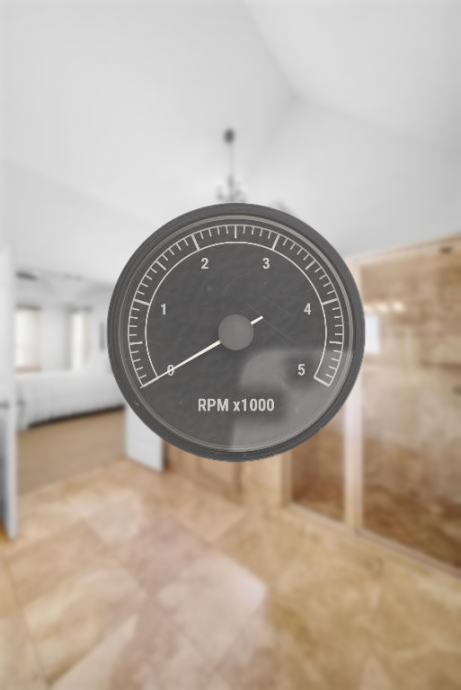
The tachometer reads 0 rpm
